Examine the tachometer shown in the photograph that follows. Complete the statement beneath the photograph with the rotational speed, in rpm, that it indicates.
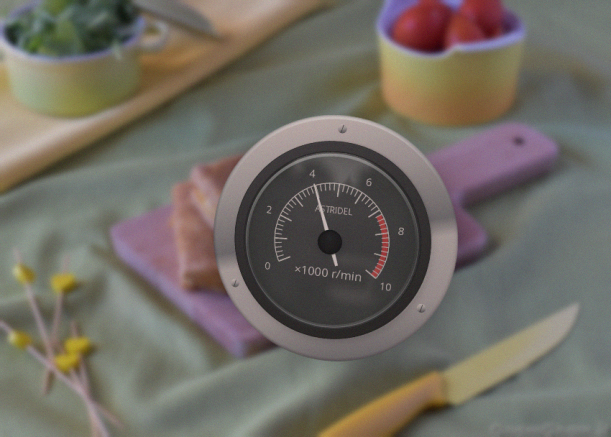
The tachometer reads 4000 rpm
